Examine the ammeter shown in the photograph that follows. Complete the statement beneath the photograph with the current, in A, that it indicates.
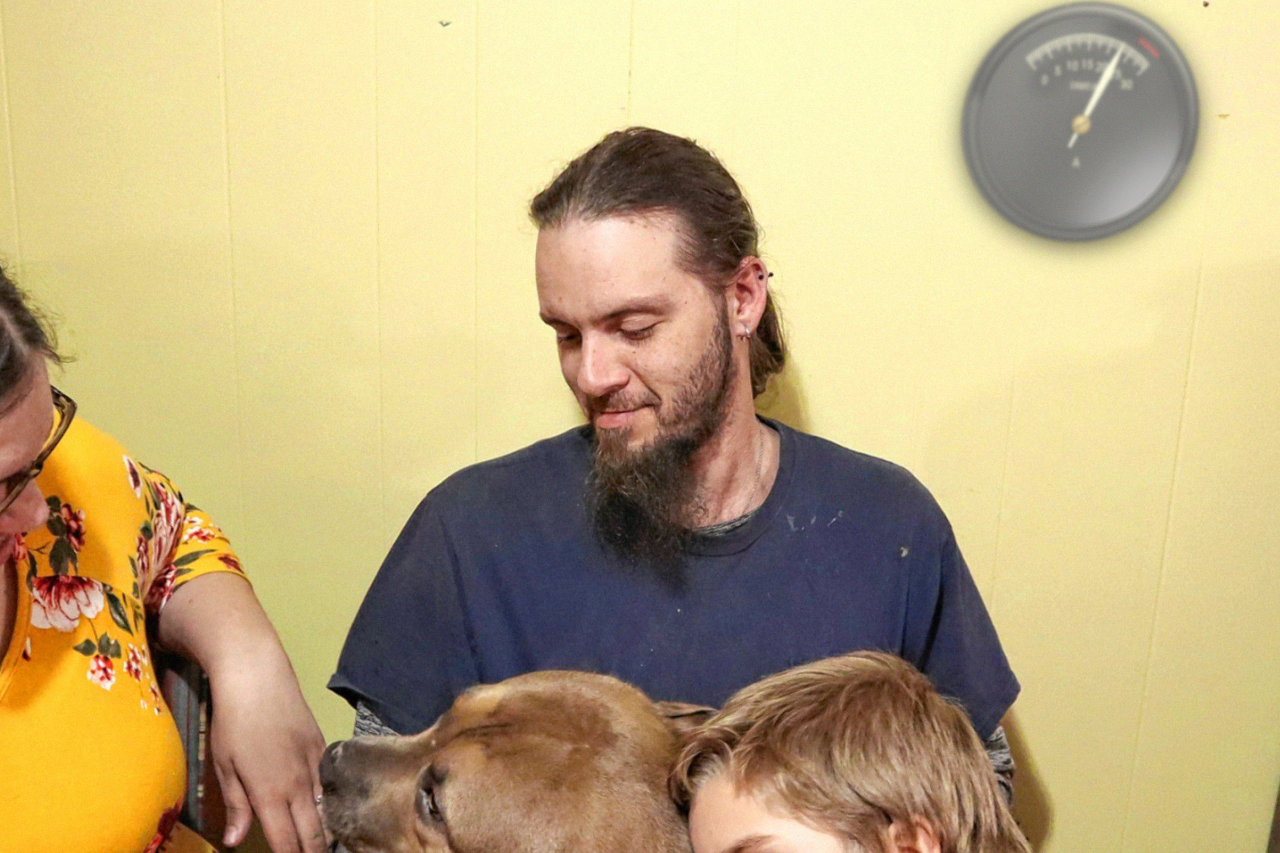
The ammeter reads 22.5 A
